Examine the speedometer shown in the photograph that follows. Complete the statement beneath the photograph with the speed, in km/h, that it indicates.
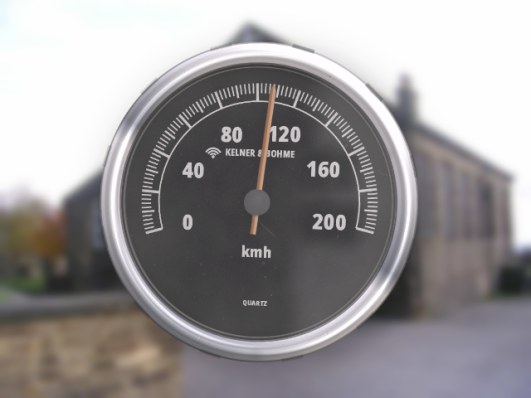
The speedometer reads 108 km/h
